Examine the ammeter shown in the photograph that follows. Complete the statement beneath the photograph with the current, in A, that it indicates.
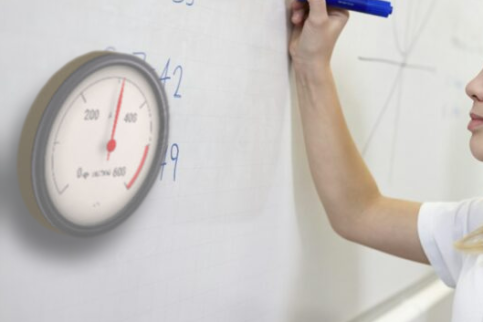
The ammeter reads 300 A
